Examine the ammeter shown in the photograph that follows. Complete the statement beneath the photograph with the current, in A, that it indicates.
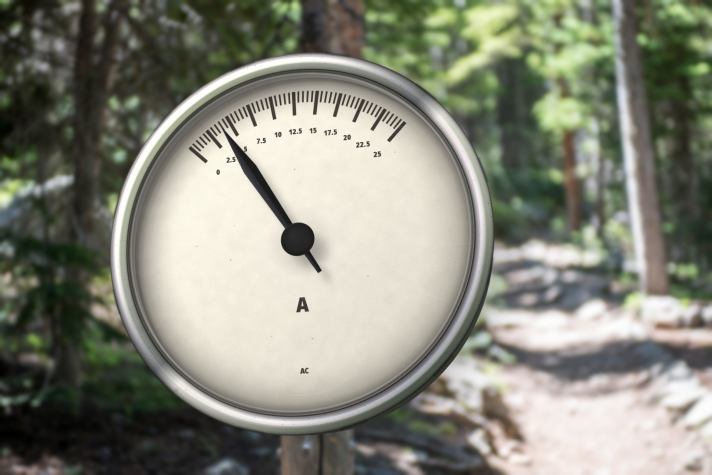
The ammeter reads 4 A
